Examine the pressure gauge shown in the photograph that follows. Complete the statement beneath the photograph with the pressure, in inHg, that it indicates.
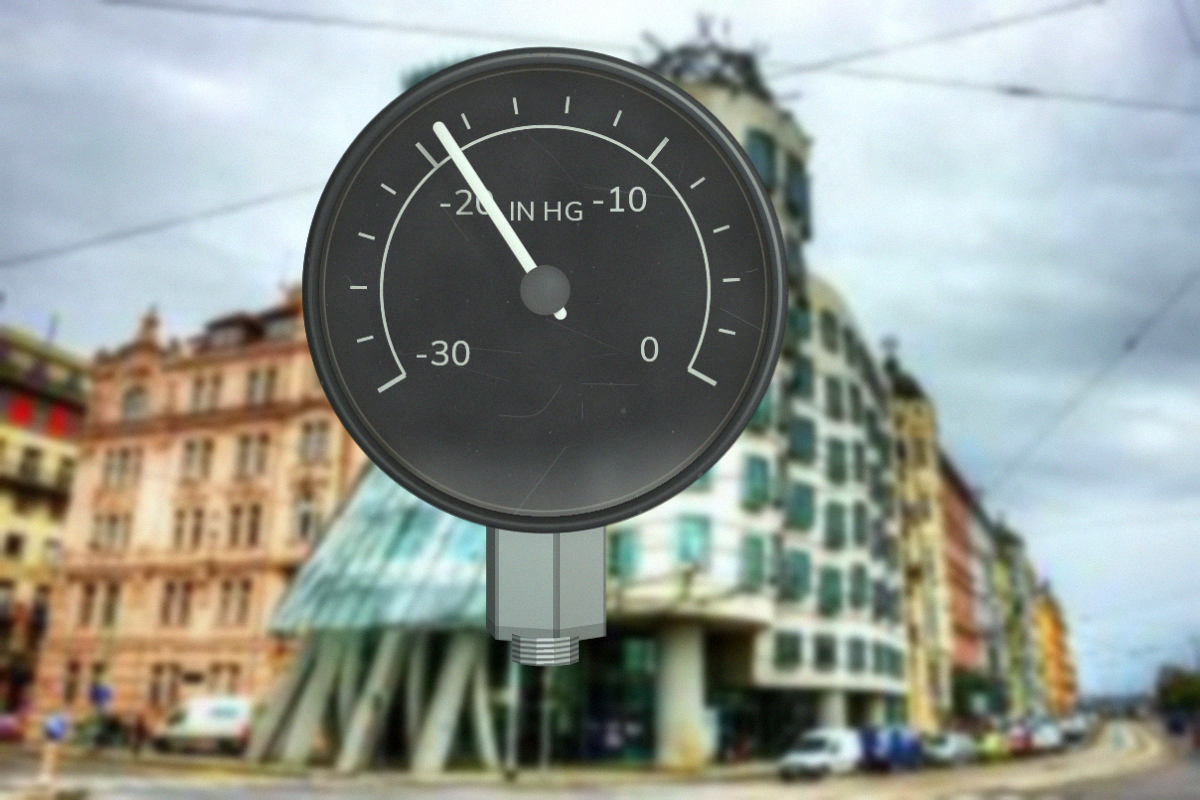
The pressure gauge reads -19 inHg
